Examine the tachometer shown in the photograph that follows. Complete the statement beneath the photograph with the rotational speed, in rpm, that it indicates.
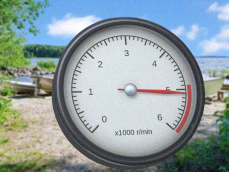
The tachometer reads 5100 rpm
